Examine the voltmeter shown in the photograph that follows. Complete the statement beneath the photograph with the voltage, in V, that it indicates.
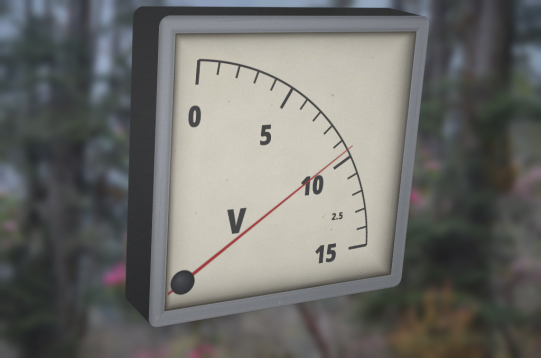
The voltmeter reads 9.5 V
